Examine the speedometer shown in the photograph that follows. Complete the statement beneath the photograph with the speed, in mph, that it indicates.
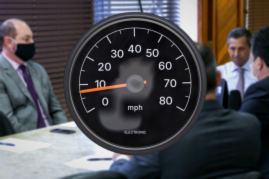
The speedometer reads 7.5 mph
